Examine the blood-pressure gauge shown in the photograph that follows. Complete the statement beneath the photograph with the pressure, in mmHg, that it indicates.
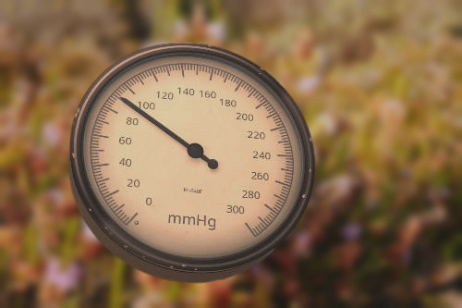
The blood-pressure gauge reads 90 mmHg
